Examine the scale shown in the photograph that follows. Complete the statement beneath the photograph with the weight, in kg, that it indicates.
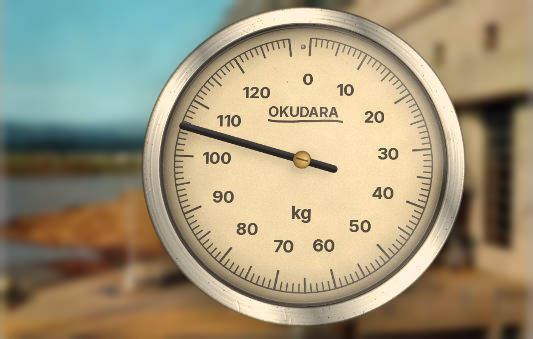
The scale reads 105 kg
